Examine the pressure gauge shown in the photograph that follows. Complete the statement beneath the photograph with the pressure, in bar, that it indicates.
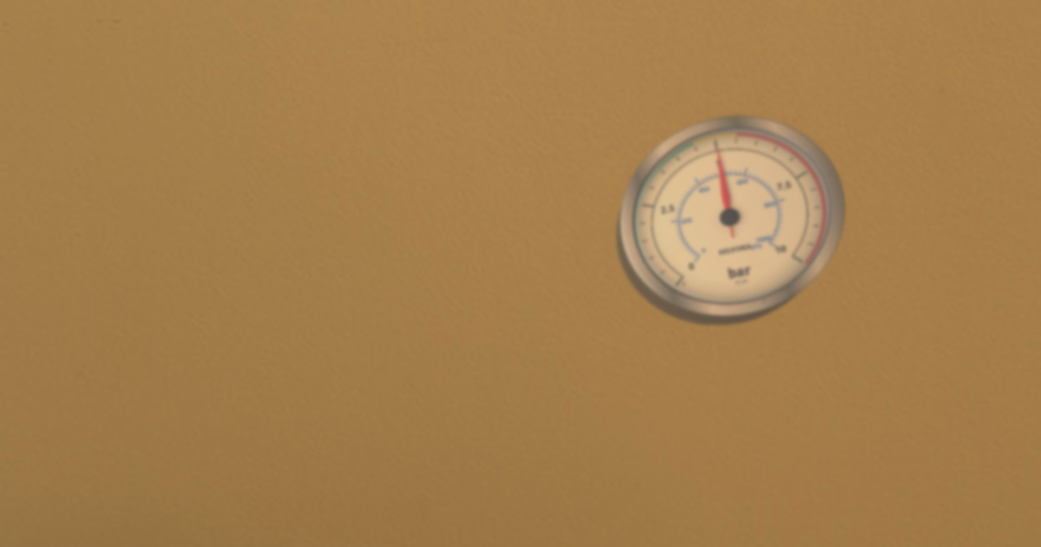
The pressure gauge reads 5 bar
